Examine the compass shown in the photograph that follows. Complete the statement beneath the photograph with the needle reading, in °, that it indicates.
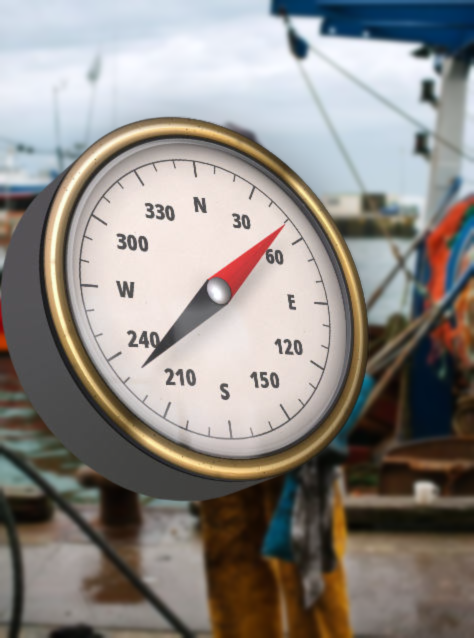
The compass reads 50 °
